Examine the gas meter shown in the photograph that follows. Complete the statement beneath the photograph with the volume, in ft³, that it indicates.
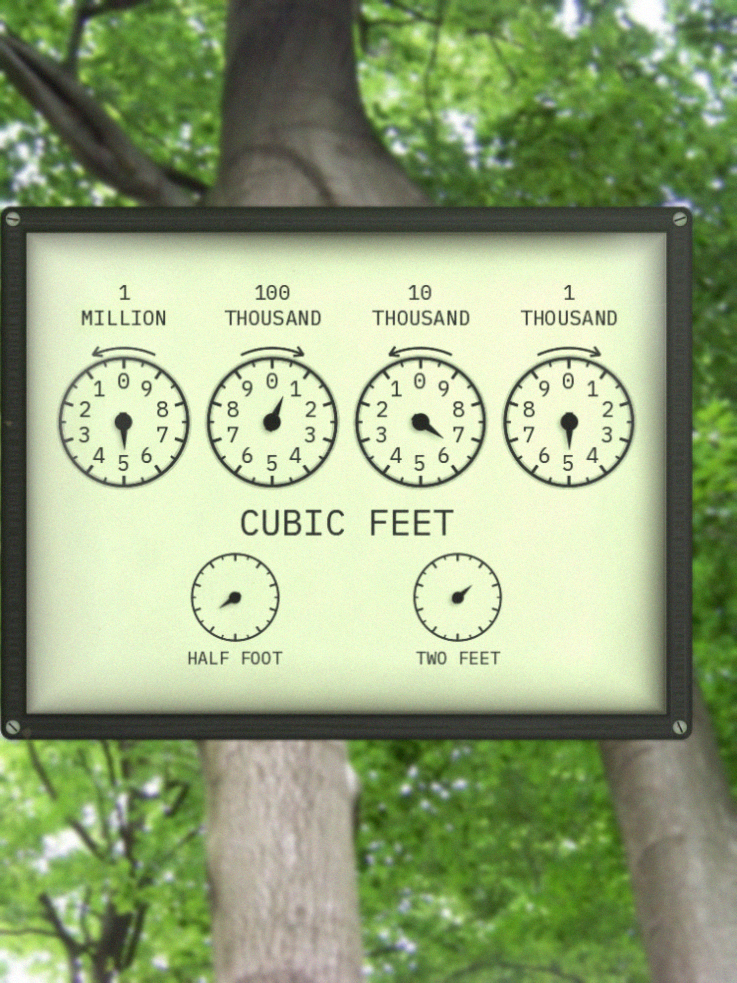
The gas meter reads 506500 ft³
